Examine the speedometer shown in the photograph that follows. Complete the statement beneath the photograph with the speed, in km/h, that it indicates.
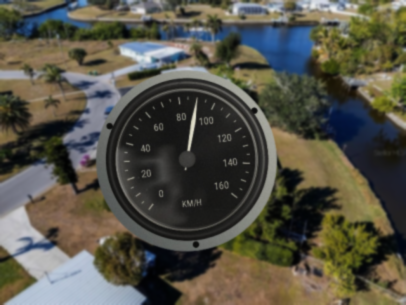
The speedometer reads 90 km/h
